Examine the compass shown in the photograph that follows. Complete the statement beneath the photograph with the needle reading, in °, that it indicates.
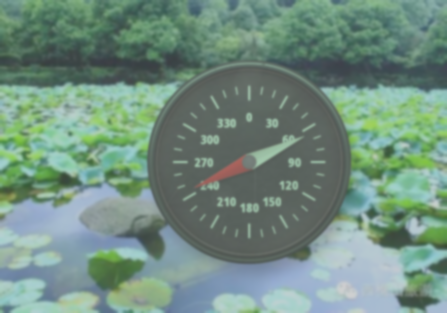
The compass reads 245 °
